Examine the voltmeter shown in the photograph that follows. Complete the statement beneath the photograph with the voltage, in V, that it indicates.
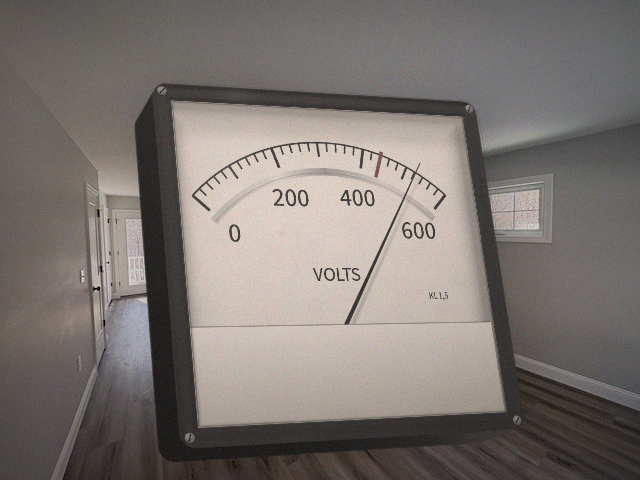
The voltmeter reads 520 V
